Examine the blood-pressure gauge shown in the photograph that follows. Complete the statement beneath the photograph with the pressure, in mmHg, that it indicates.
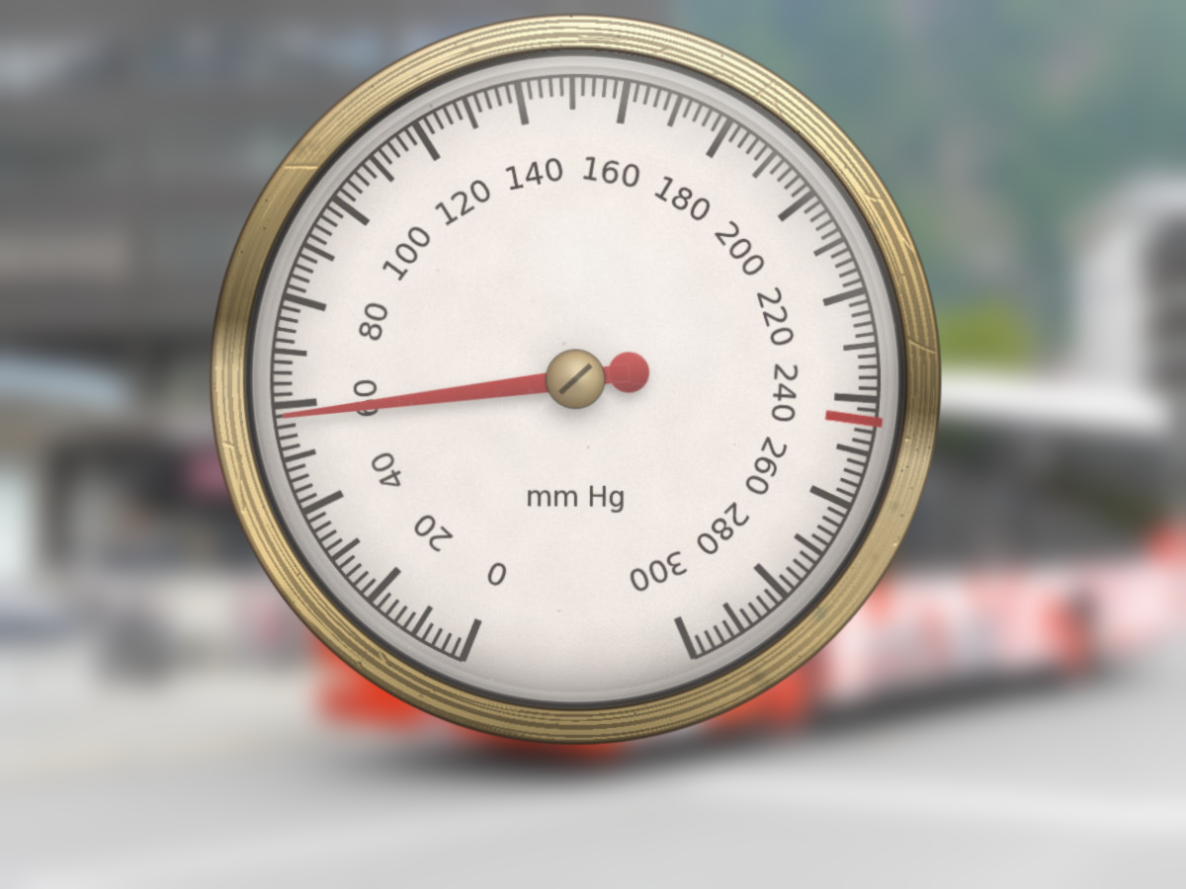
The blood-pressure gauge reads 58 mmHg
